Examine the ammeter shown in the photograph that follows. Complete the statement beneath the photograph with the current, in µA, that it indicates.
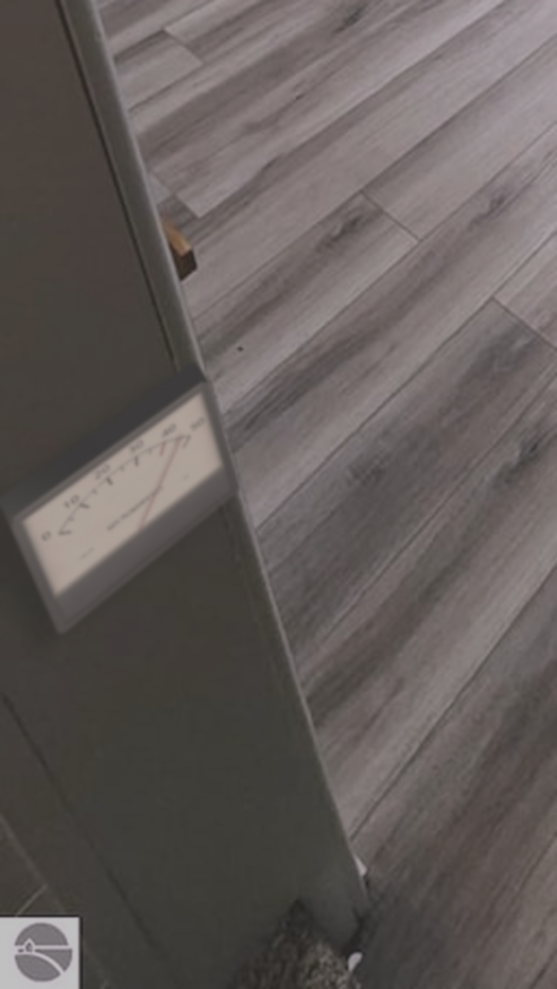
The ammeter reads 45 µA
